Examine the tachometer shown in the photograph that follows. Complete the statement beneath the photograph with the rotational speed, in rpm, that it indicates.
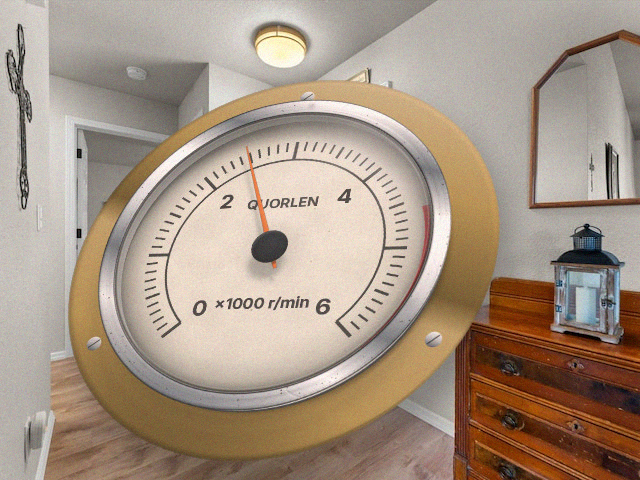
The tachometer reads 2500 rpm
